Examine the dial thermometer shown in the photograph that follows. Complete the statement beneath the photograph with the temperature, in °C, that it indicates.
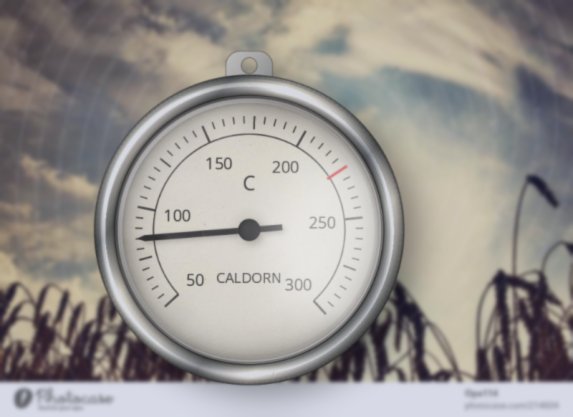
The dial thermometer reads 85 °C
